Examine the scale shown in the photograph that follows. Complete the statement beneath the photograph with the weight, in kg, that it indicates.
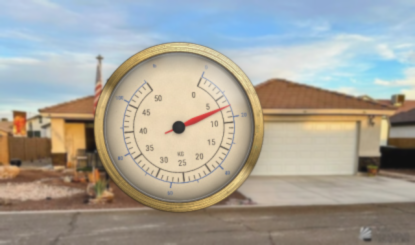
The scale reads 7 kg
